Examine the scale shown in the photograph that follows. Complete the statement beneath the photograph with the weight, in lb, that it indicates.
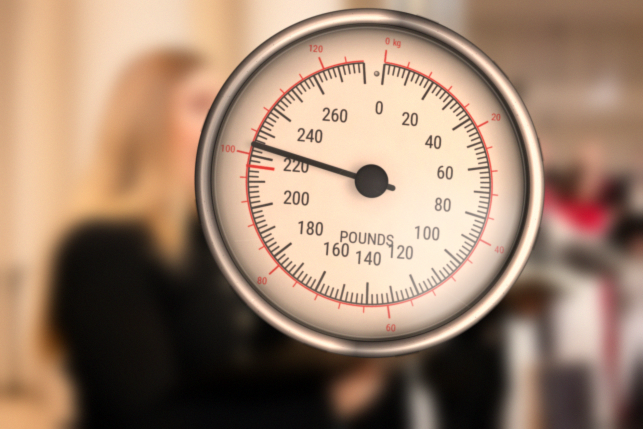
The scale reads 224 lb
